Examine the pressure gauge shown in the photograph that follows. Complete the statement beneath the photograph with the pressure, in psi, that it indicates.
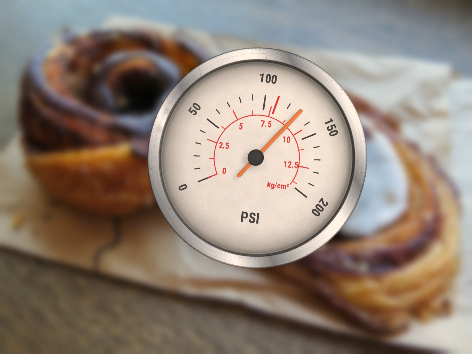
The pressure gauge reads 130 psi
